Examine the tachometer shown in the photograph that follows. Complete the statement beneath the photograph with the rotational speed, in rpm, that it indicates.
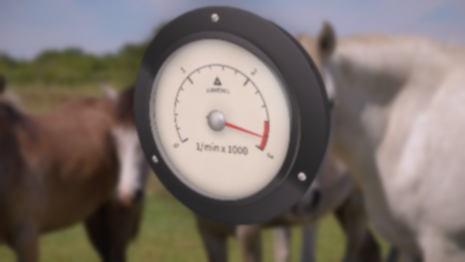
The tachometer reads 2800 rpm
